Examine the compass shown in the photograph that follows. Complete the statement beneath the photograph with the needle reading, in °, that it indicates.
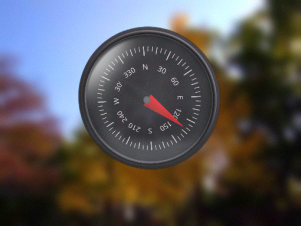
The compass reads 130 °
